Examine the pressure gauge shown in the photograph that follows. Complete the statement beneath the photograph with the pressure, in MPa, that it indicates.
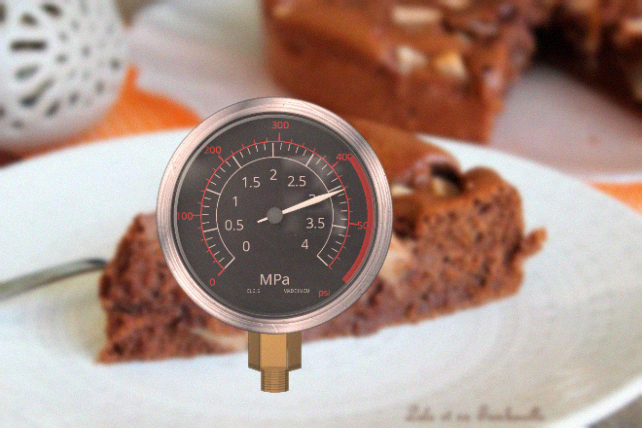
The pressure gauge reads 3.05 MPa
